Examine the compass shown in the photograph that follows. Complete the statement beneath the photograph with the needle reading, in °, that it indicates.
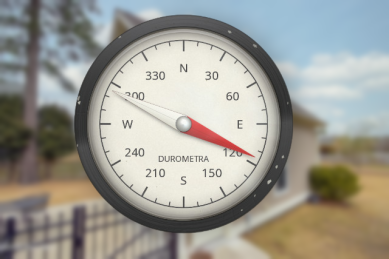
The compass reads 115 °
